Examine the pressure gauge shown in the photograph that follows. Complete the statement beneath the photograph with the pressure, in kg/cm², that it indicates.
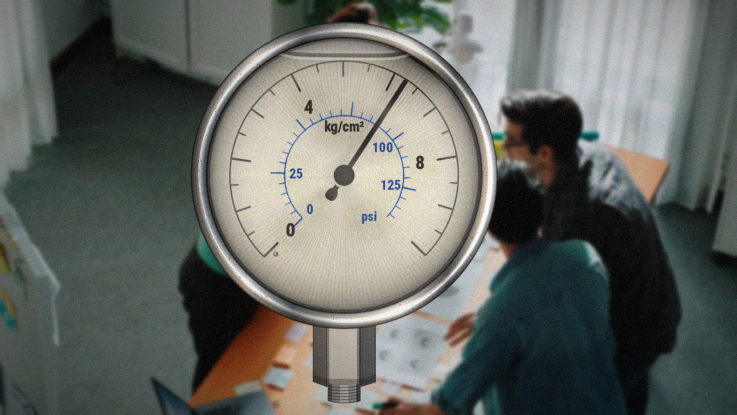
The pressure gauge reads 6.25 kg/cm²
